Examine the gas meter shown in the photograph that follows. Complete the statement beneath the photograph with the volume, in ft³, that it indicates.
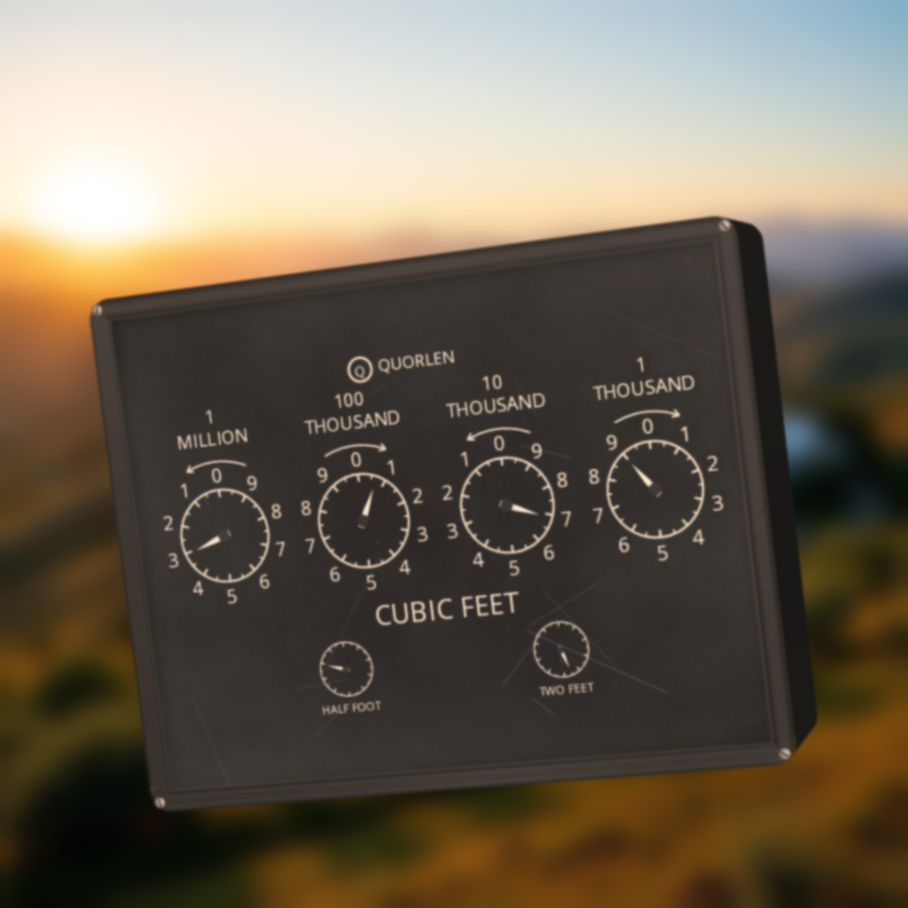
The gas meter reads 306900 ft³
